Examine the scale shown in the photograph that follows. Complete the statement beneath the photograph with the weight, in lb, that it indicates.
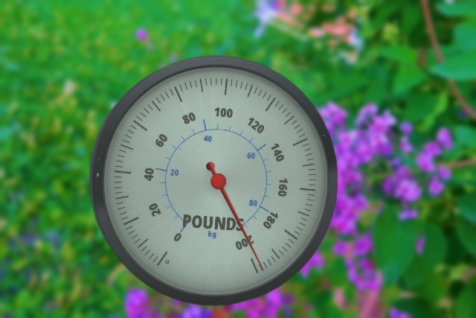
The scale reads 198 lb
